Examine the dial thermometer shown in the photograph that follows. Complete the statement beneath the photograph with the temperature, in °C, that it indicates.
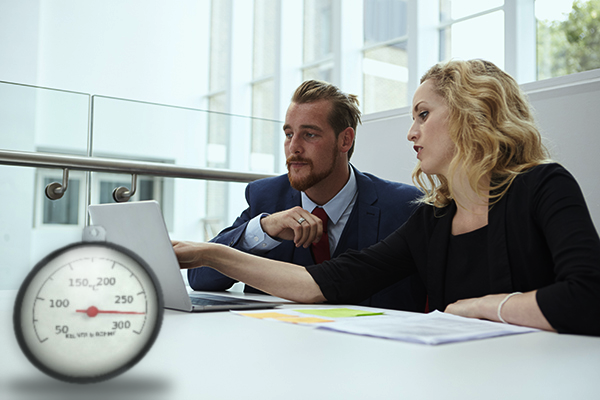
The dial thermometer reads 275 °C
